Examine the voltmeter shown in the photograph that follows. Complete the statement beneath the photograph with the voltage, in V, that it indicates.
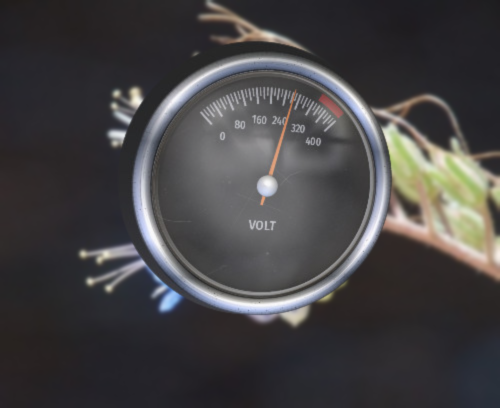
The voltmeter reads 260 V
